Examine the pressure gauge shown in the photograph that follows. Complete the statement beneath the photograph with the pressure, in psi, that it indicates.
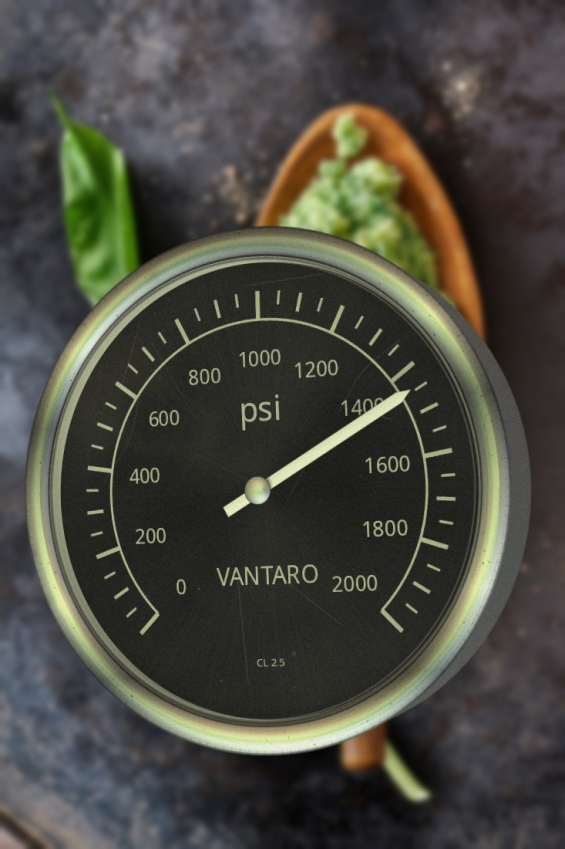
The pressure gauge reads 1450 psi
